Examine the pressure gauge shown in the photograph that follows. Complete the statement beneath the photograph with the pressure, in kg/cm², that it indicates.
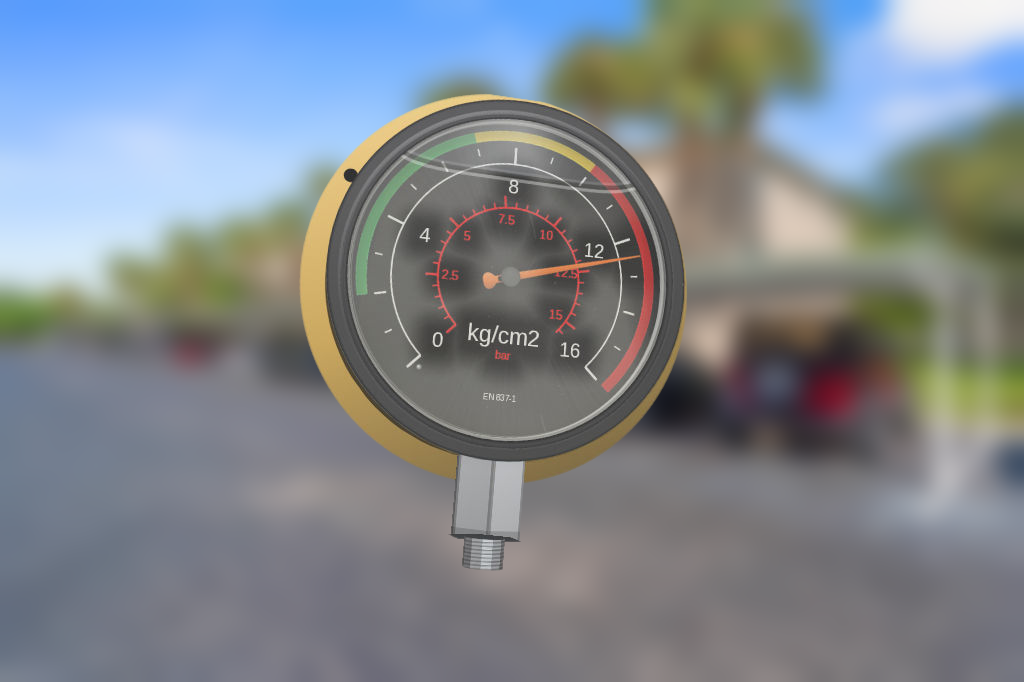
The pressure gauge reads 12.5 kg/cm²
